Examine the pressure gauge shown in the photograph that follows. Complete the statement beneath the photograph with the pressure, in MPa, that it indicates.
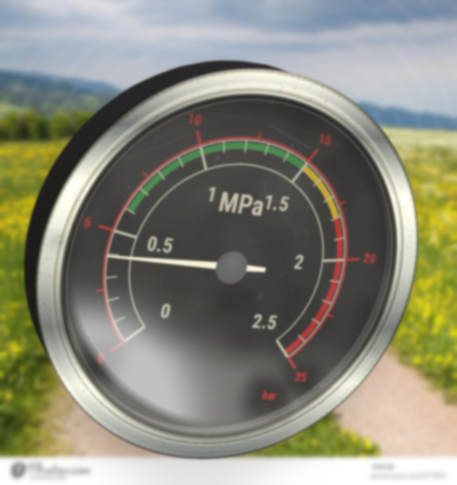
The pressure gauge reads 0.4 MPa
